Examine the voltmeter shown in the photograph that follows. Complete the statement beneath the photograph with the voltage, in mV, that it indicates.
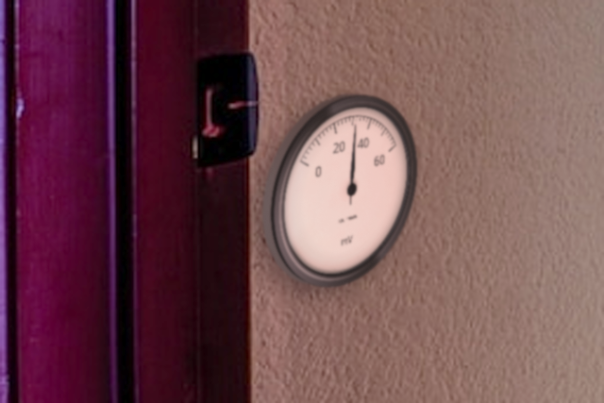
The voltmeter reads 30 mV
